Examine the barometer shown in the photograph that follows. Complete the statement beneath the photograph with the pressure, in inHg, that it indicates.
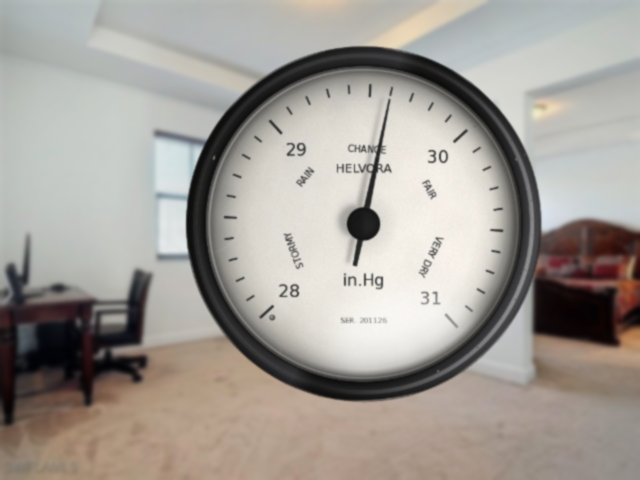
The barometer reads 29.6 inHg
